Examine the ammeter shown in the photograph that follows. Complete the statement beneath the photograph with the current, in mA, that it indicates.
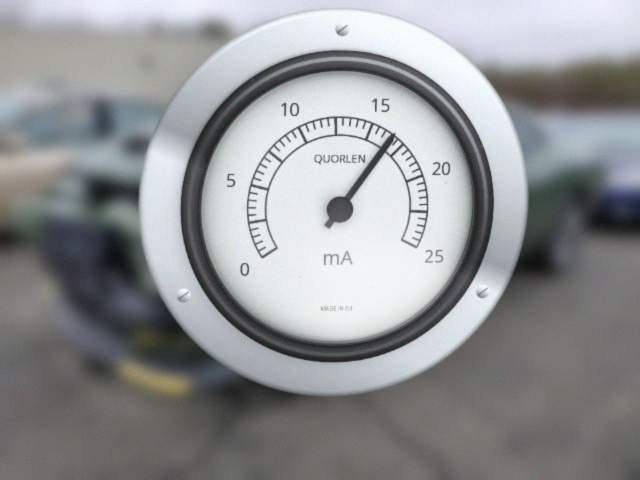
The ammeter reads 16.5 mA
